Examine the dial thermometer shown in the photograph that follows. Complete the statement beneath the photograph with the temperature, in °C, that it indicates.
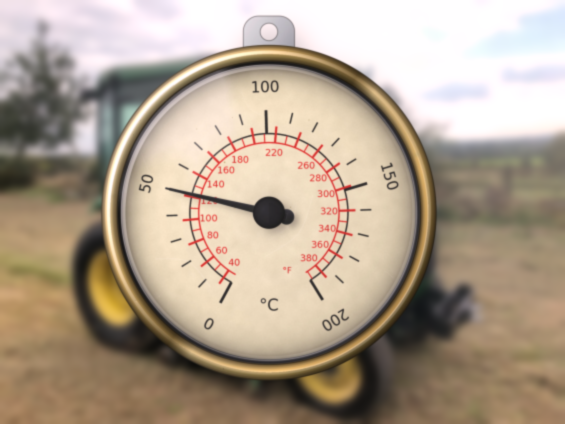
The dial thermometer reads 50 °C
